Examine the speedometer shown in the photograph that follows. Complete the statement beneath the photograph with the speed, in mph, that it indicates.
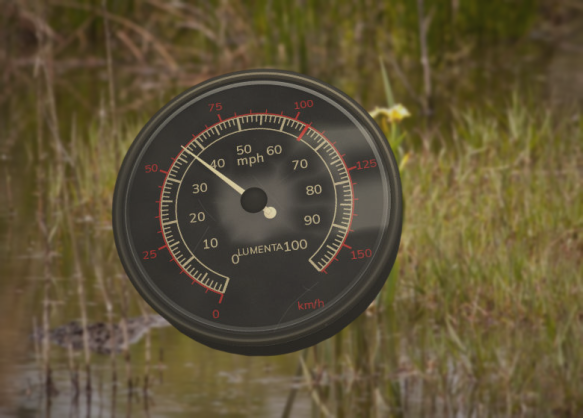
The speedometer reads 37 mph
